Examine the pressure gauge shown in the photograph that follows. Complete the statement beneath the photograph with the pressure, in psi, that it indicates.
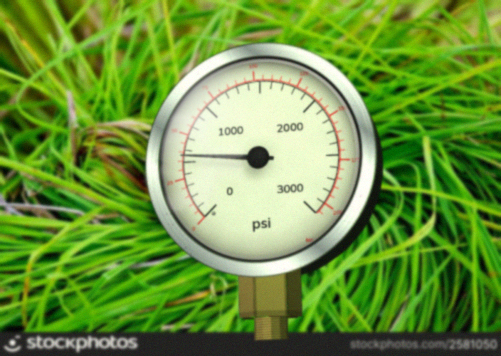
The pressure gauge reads 550 psi
